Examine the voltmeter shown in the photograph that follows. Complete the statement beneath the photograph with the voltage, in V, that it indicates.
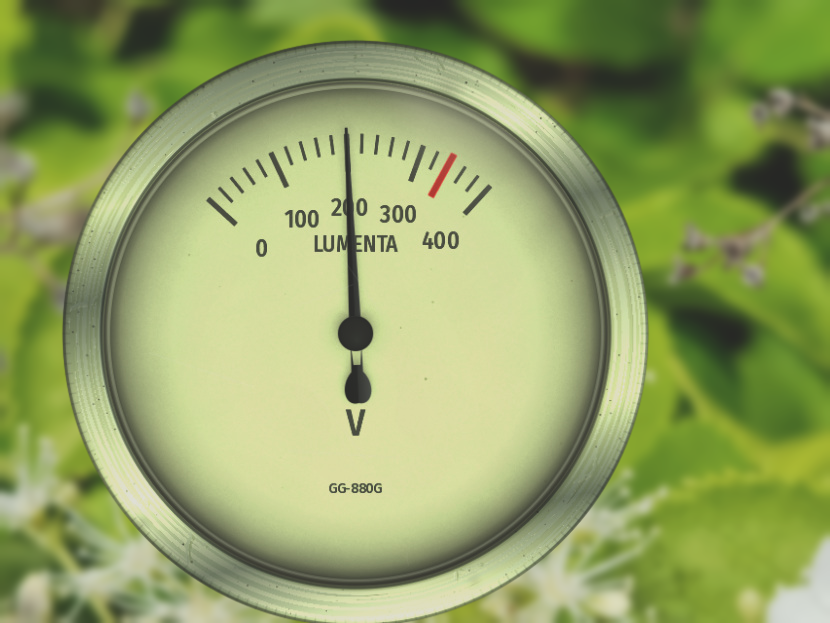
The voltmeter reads 200 V
